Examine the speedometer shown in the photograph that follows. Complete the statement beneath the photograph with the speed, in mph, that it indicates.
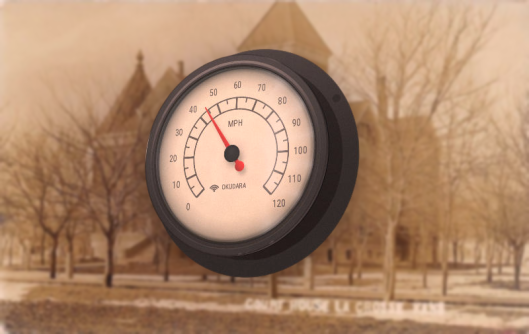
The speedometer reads 45 mph
